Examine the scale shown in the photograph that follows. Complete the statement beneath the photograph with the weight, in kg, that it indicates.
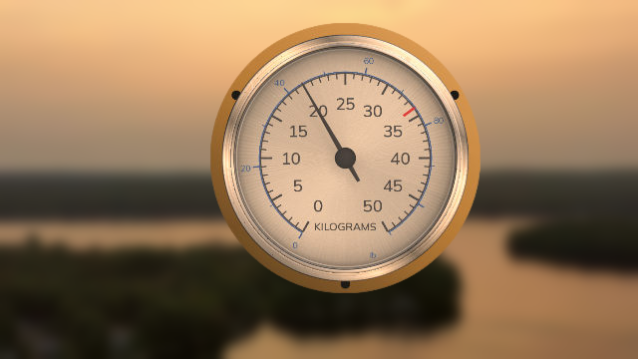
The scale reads 20 kg
